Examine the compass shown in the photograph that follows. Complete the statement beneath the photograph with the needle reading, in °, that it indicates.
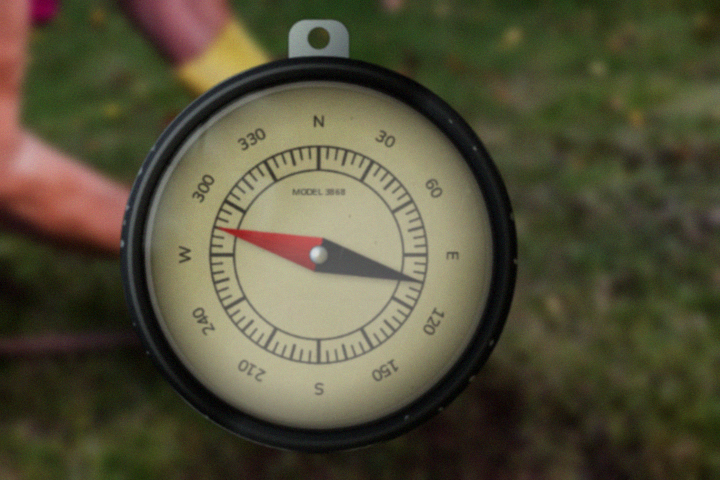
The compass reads 285 °
